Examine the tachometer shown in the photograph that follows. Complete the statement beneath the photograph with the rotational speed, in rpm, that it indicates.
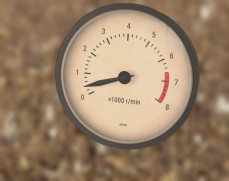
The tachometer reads 400 rpm
